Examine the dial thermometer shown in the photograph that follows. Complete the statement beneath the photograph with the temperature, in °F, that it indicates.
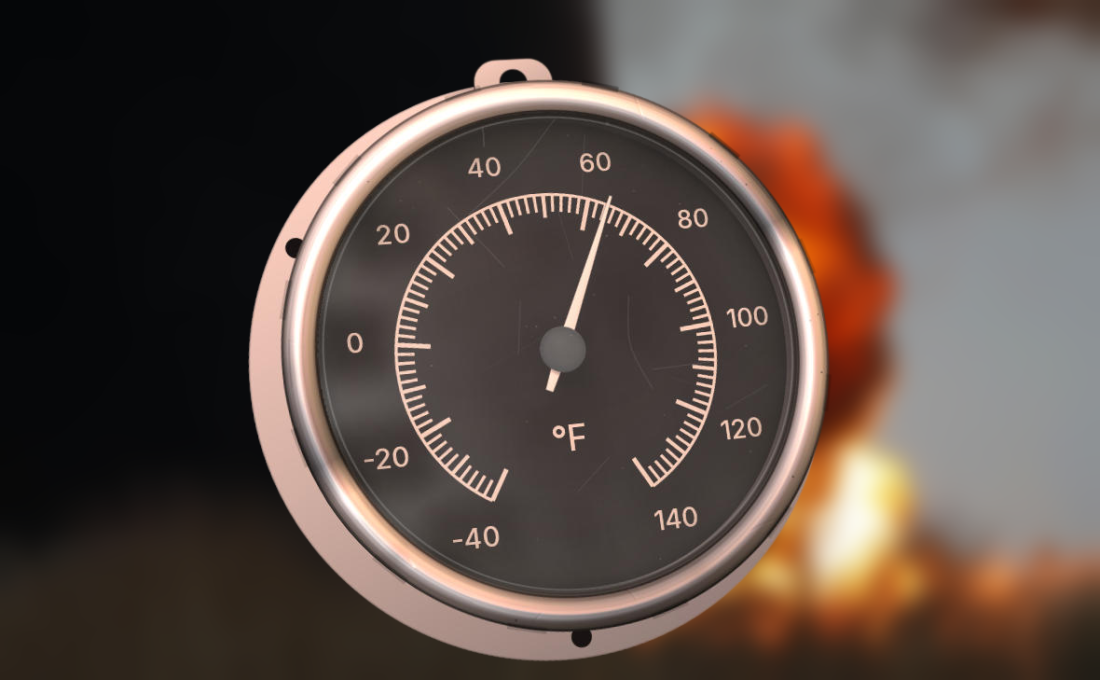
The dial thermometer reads 64 °F
